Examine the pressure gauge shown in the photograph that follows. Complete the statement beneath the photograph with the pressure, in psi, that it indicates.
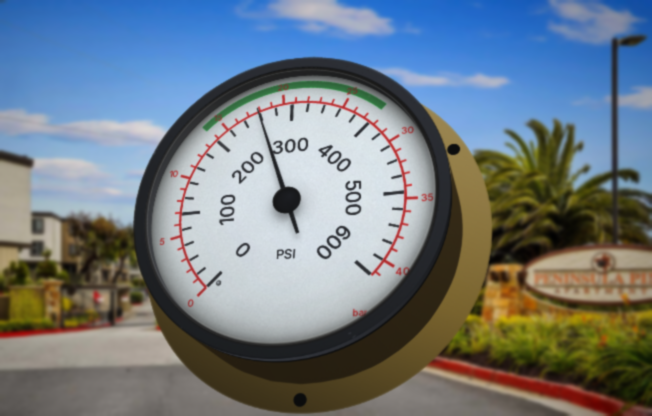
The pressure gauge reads 260 psi
